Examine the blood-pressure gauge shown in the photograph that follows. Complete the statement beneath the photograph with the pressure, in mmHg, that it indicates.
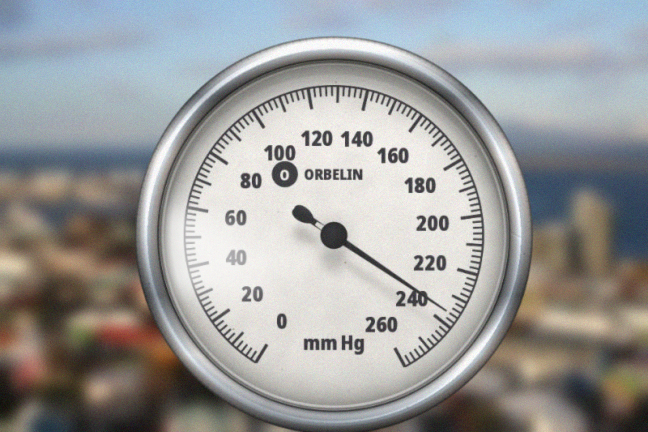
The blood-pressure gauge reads 236 mmHg
